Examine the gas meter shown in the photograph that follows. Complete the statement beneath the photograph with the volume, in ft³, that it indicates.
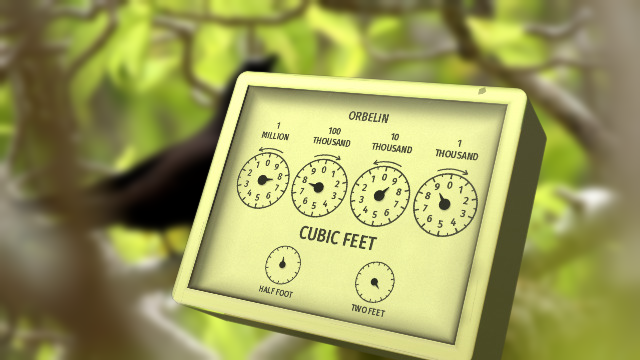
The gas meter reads 778900 ft³
